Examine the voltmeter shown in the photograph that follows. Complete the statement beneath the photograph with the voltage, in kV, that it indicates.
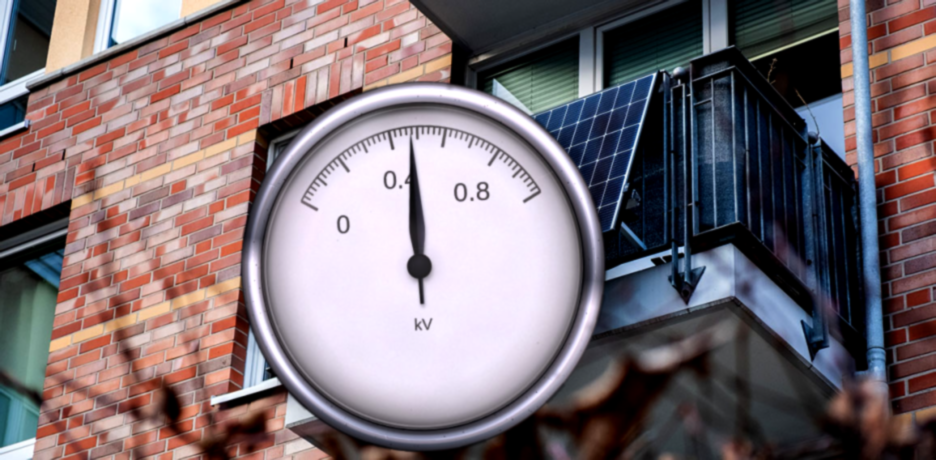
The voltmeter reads 0.48 kV
